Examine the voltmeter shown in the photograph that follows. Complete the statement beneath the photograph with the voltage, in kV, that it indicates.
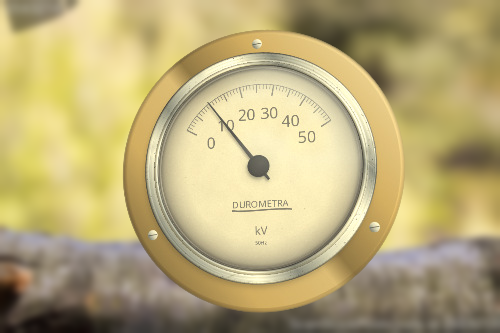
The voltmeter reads 10 kV
